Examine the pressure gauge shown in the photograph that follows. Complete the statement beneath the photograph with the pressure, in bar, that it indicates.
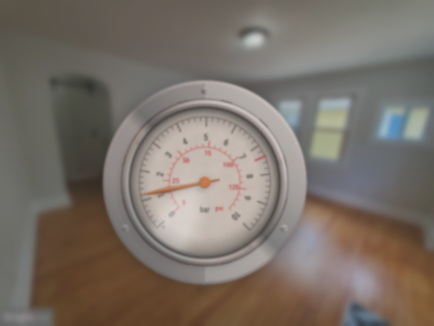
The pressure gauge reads 1.2 bar
